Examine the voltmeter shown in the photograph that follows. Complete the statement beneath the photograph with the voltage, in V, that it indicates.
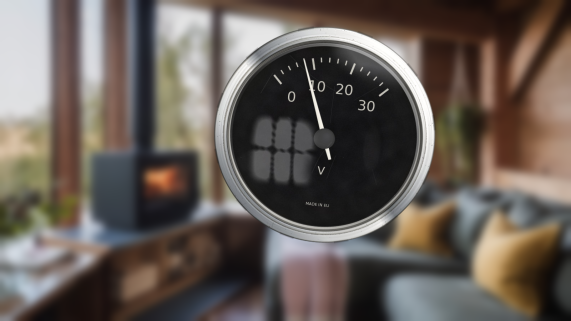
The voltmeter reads 8 V
